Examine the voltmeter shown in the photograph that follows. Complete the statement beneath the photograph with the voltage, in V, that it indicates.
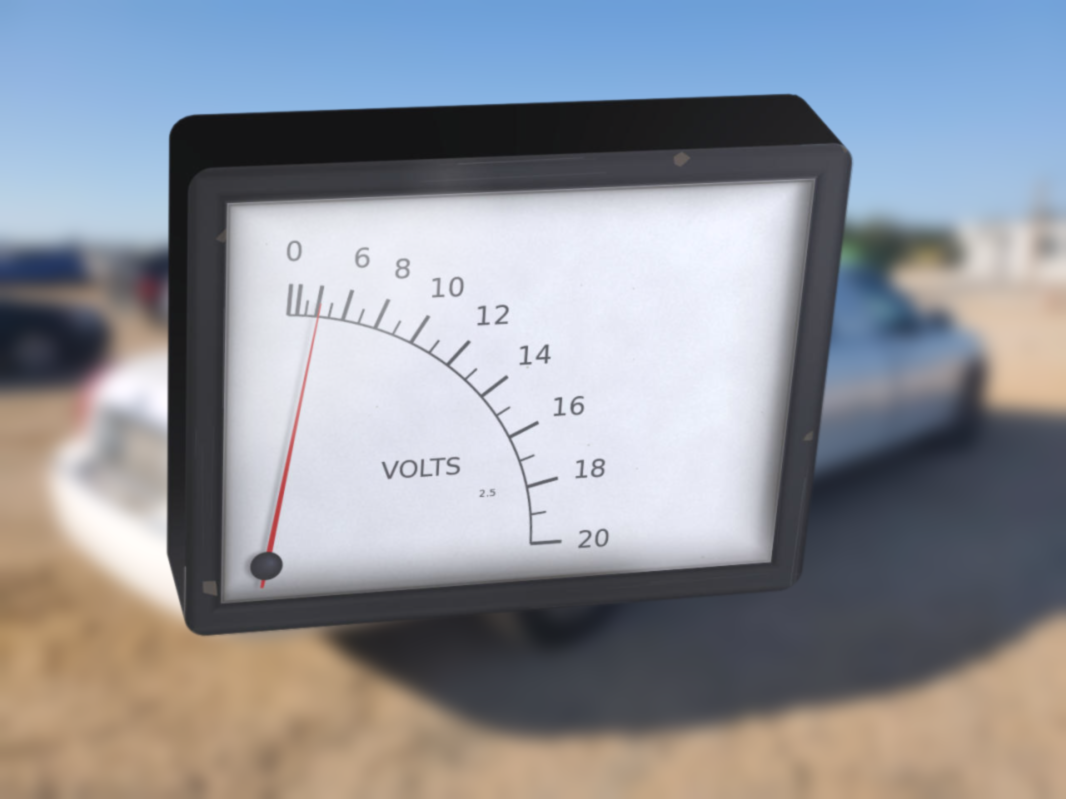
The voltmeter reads 4 V
